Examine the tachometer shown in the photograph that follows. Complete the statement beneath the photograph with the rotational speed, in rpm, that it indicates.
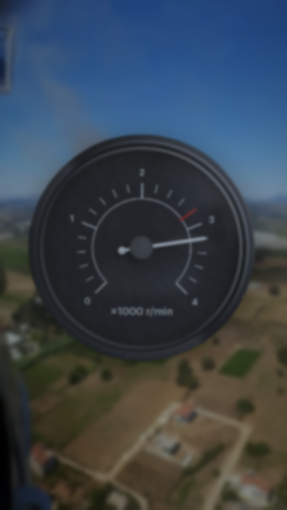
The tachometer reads 3200 rpm
